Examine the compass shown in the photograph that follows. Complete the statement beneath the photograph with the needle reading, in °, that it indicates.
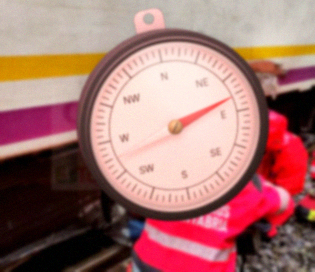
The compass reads 75 °
